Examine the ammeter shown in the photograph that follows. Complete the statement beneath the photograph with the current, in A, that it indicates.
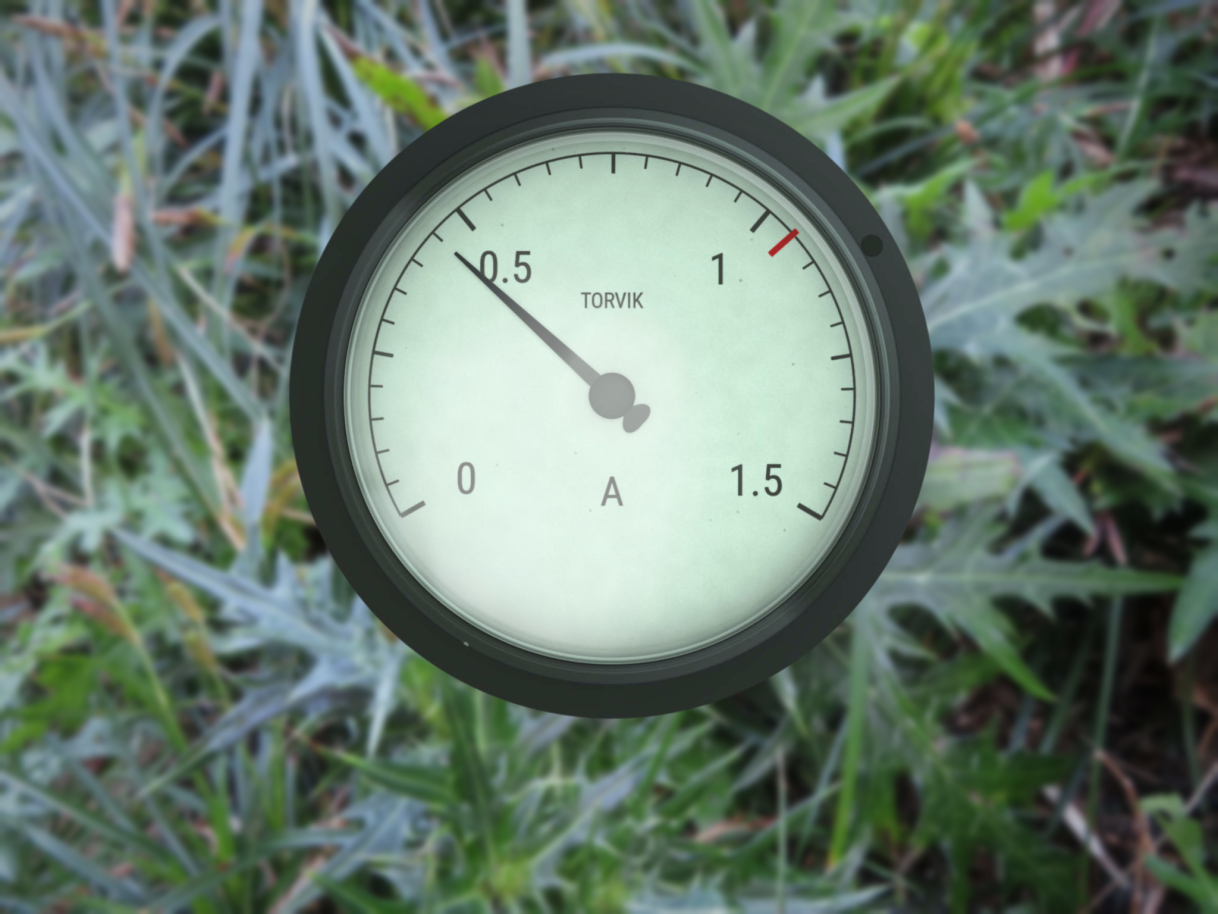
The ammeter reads 0.45 A
